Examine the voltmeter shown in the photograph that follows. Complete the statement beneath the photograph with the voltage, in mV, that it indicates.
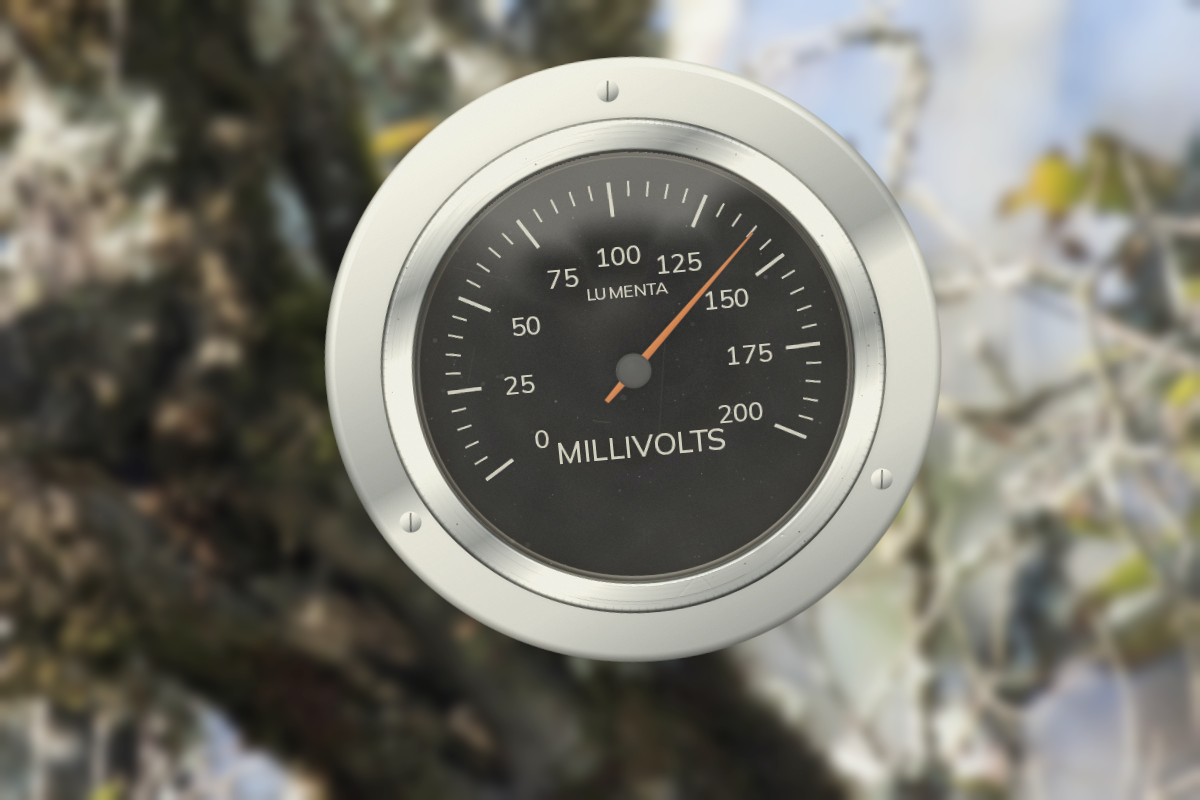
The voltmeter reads 140 mV
